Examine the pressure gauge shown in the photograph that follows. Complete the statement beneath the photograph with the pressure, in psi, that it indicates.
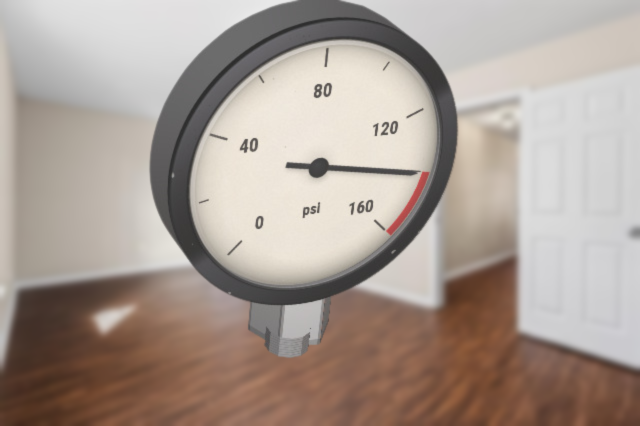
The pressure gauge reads 140 psi
